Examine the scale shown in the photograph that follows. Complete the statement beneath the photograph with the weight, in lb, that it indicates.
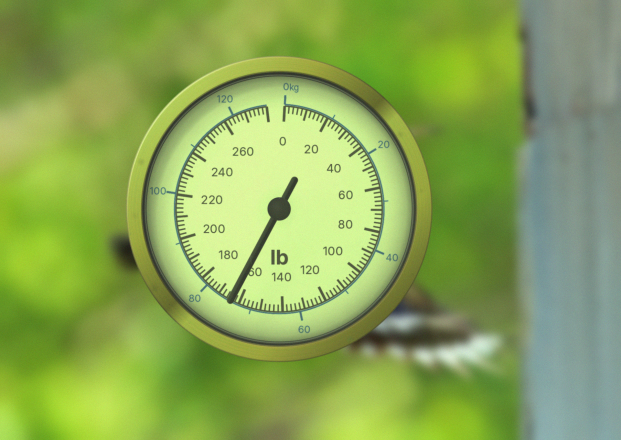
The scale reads 164 lb
